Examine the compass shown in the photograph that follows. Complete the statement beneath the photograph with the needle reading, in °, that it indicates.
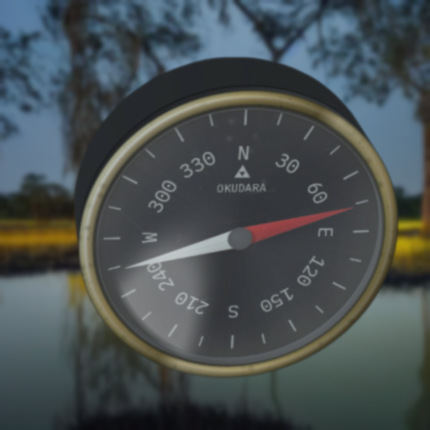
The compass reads 75 °
